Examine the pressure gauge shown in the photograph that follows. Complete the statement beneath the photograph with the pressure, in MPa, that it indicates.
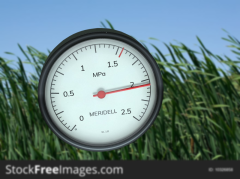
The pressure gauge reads 2.05 MPa
